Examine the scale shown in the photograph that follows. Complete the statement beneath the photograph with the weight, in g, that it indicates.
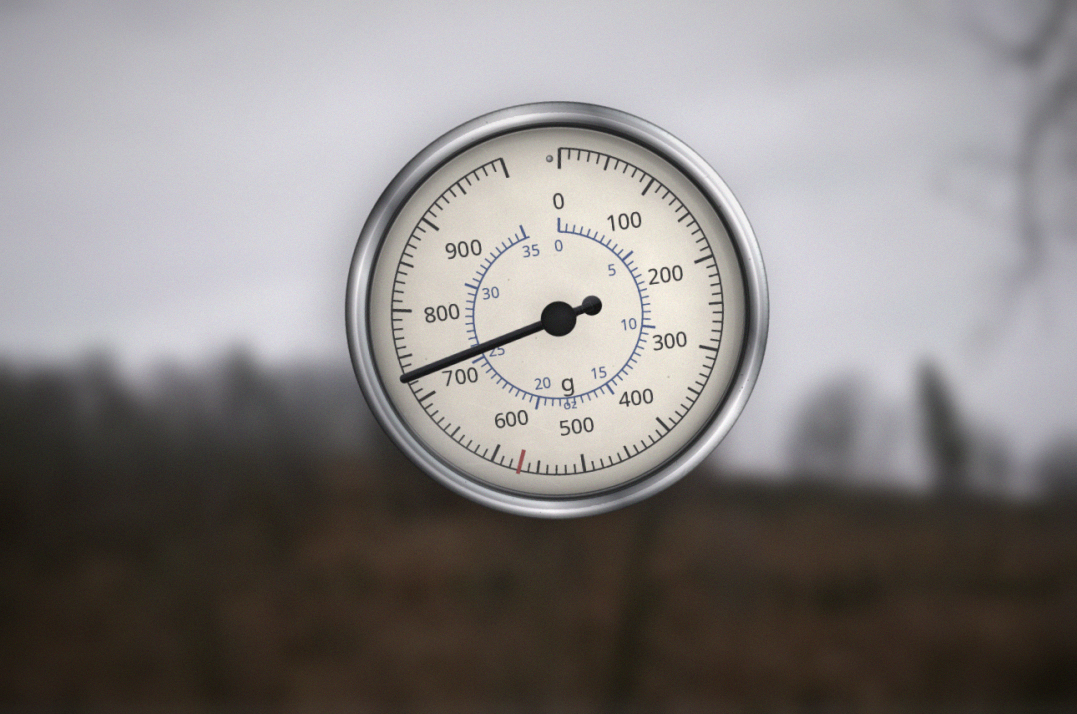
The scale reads 730 g
